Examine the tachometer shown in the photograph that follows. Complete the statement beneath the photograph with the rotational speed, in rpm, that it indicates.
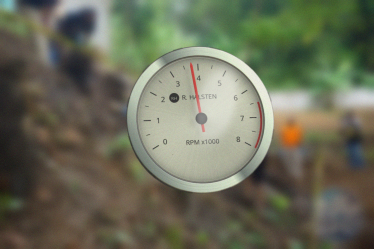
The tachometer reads 3750 rpm
